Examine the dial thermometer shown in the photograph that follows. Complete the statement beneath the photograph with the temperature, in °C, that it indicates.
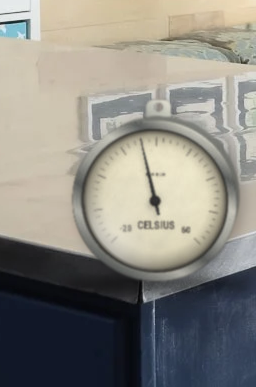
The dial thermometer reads 16 °C
